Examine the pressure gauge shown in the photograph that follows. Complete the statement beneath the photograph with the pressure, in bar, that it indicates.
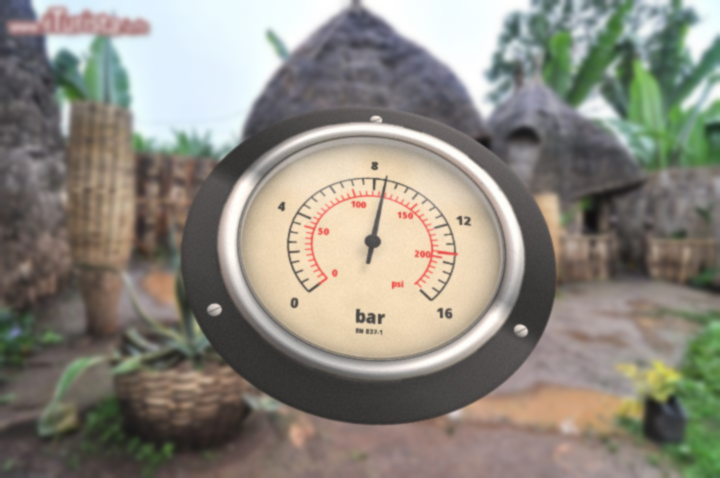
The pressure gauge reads 8.5 bar
